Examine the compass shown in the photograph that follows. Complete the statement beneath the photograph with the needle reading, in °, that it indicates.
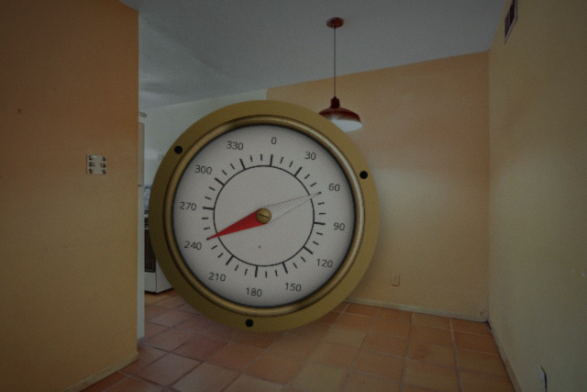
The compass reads 240 °
